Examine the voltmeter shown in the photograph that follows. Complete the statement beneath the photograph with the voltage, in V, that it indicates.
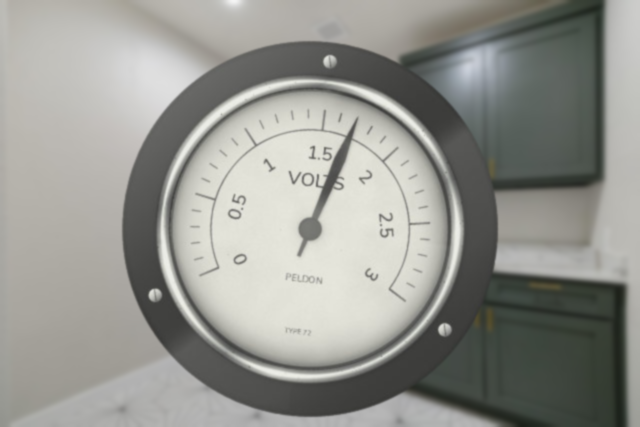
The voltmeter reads 1.7 V
